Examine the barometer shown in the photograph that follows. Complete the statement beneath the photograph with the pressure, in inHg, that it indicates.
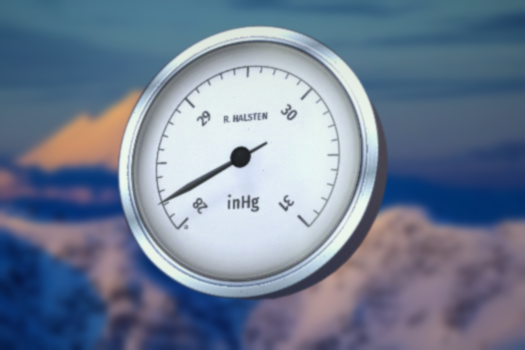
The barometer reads 28.2 inHg
